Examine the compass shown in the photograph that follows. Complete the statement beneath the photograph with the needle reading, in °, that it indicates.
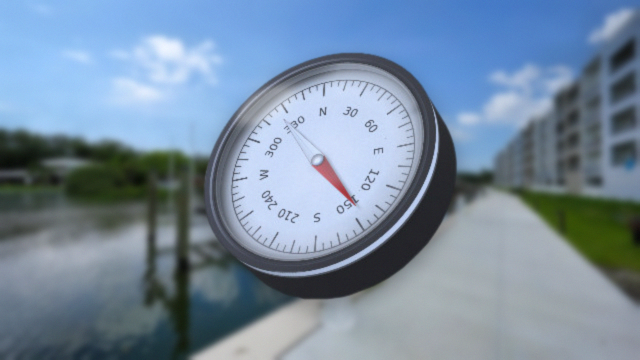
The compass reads 145 °
